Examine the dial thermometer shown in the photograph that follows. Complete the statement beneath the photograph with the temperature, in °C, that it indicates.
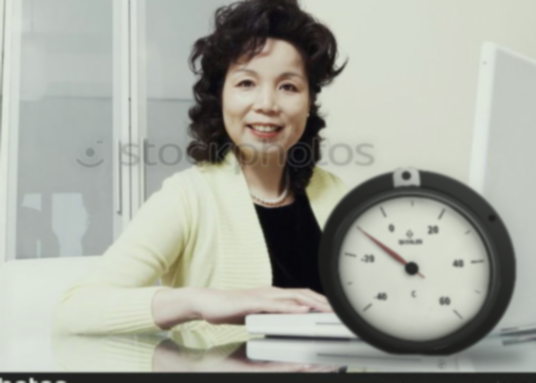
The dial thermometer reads -10 °C
